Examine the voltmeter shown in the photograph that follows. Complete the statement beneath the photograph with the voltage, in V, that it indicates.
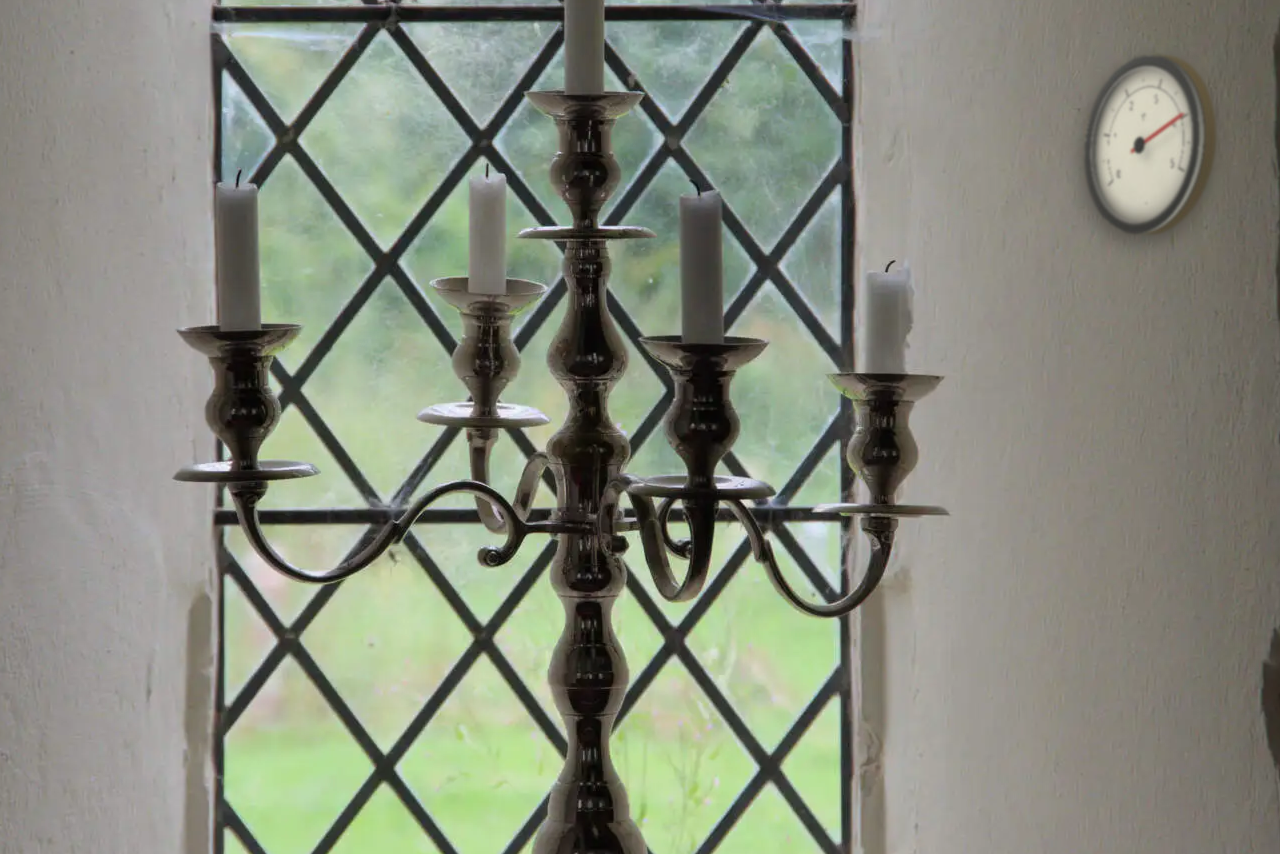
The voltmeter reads 4 V
